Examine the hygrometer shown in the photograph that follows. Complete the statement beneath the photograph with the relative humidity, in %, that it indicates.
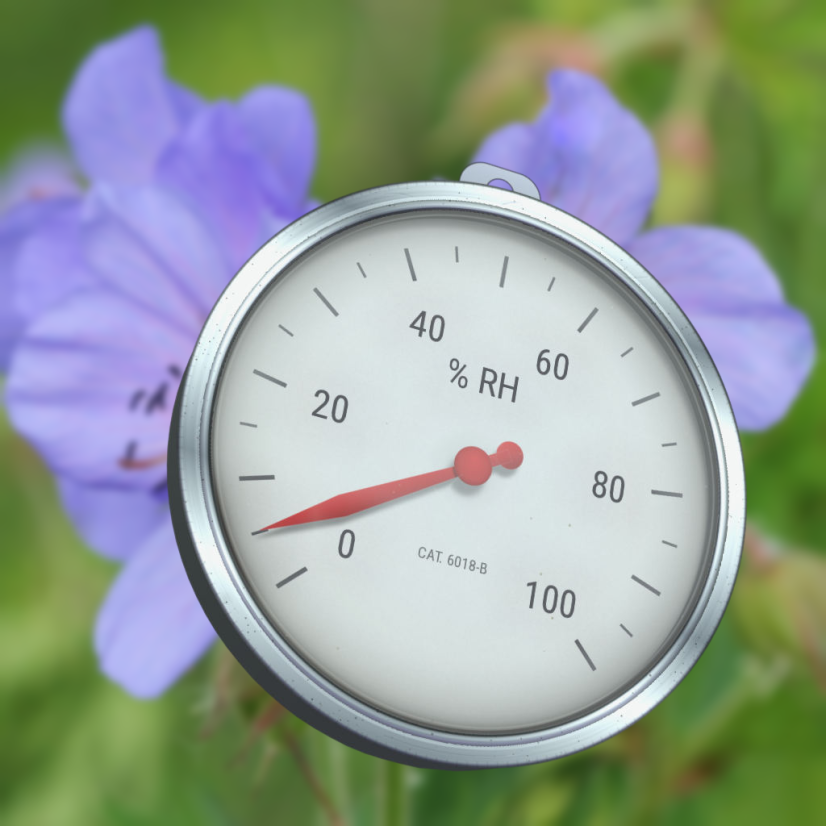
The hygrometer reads 5 %
